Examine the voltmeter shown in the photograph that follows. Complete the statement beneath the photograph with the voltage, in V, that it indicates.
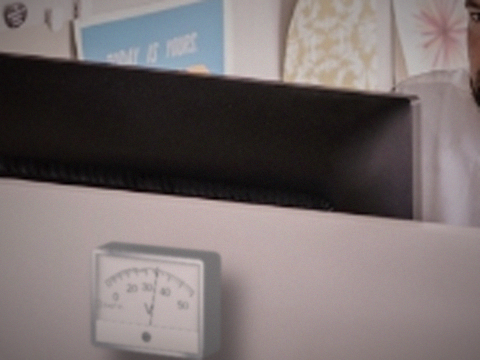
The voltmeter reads 35 V
